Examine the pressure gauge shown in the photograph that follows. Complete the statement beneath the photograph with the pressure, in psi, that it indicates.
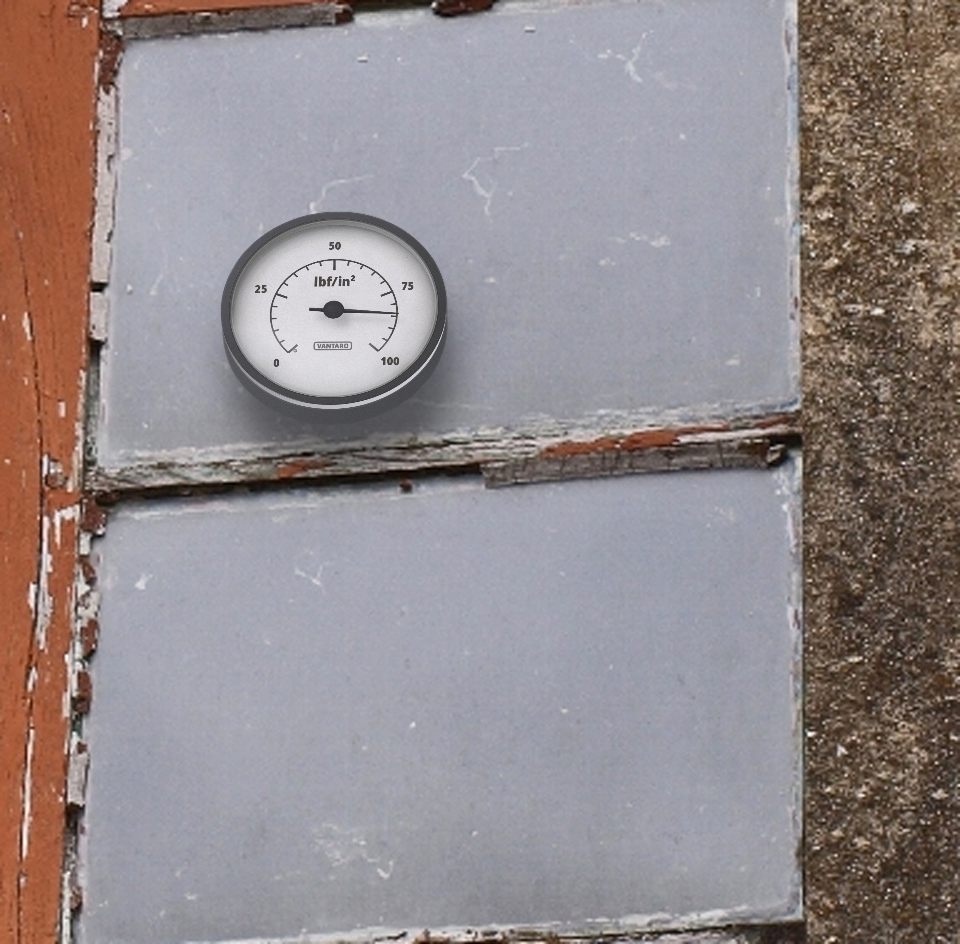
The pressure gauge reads 85 psi
